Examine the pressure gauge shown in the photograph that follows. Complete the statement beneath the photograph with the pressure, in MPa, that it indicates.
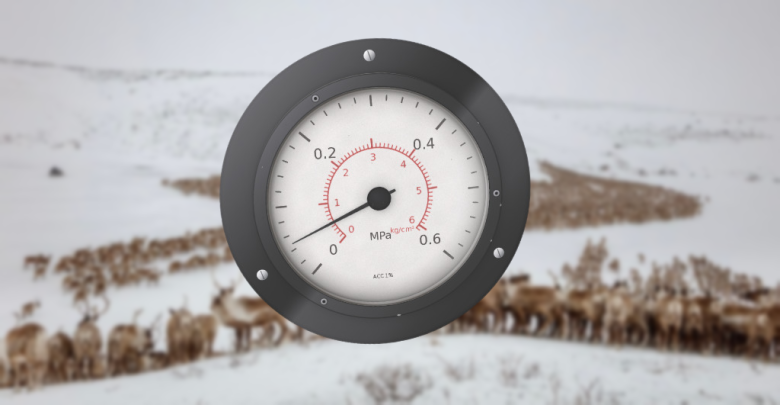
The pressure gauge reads 0.05 MPa
